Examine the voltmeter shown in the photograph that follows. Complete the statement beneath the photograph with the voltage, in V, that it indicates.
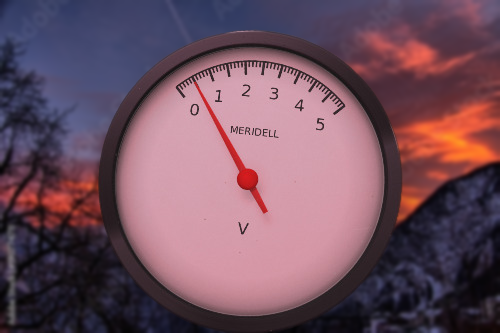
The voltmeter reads 0.5 V
